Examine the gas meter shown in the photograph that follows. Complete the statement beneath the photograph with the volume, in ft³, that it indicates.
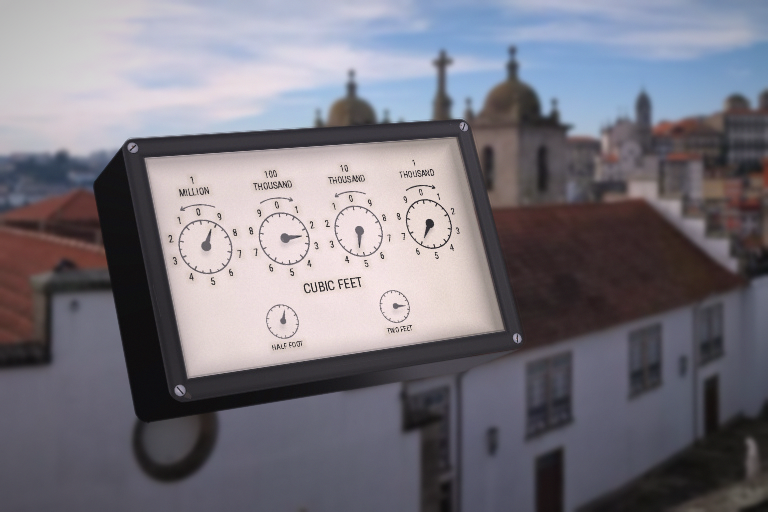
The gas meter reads 924600 ft³
